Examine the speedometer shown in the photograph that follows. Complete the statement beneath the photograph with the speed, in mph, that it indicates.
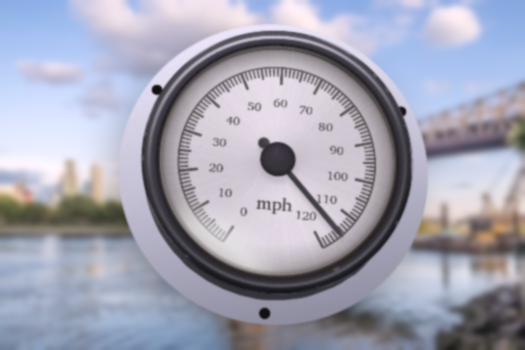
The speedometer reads 115 mph
